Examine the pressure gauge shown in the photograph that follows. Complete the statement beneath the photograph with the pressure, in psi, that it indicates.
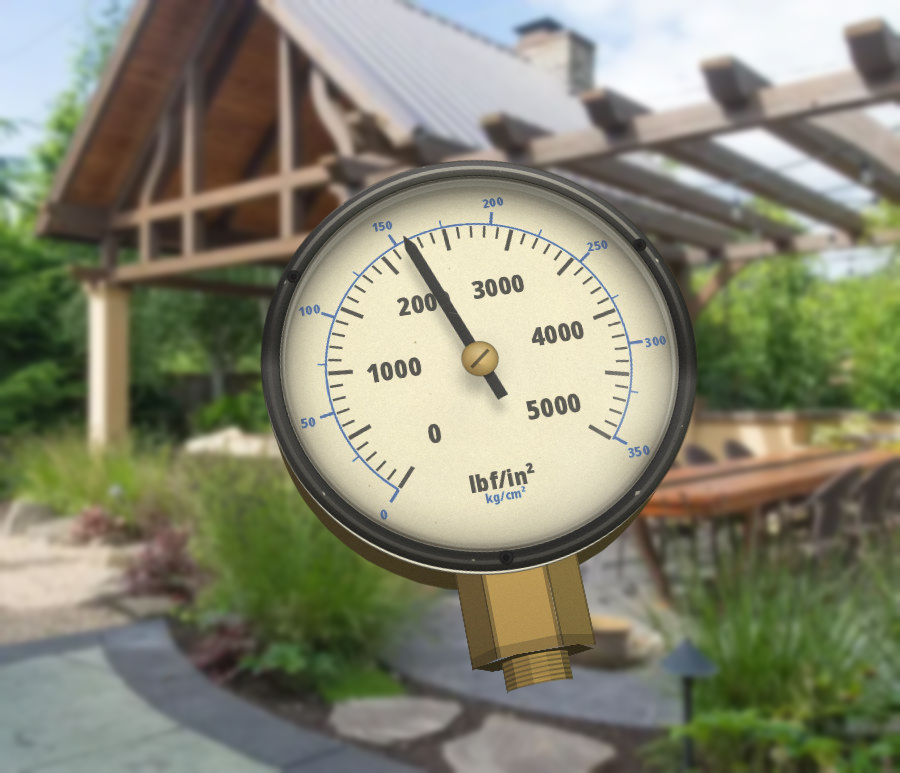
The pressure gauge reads 2200 psi
